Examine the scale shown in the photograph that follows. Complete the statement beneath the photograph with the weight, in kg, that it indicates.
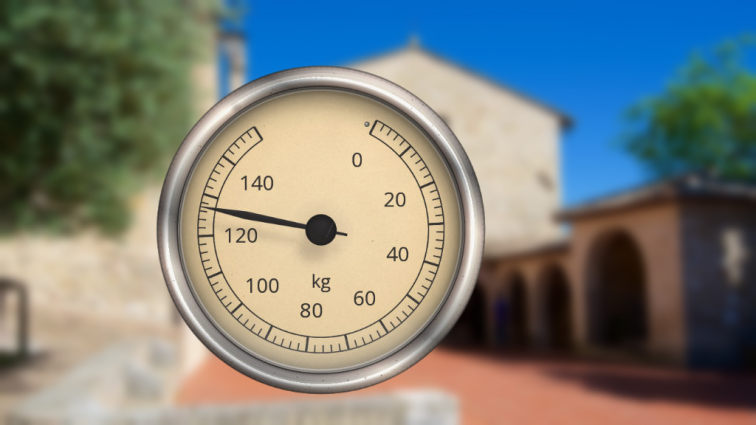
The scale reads 127 kg
